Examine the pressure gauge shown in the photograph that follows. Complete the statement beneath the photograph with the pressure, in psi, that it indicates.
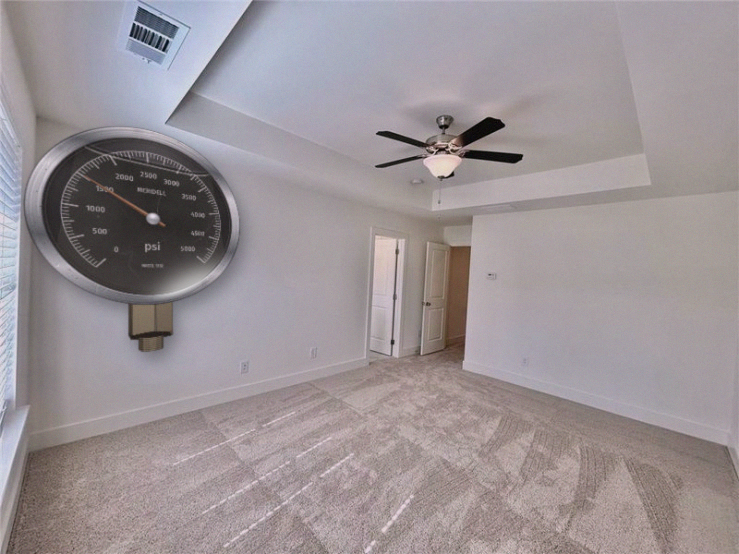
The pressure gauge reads 1500 psi
